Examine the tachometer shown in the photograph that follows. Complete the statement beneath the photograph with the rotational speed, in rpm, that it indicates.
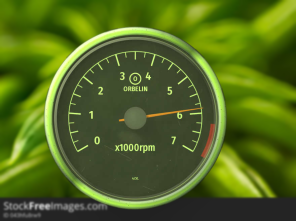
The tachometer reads 5875 rpm
